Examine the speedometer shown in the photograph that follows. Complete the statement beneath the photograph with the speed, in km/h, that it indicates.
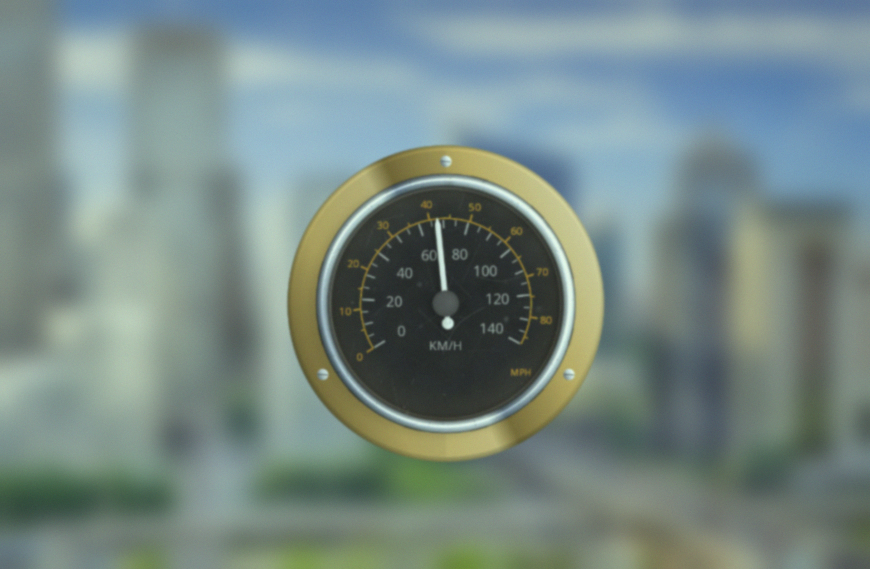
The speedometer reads 67.5 km/h
